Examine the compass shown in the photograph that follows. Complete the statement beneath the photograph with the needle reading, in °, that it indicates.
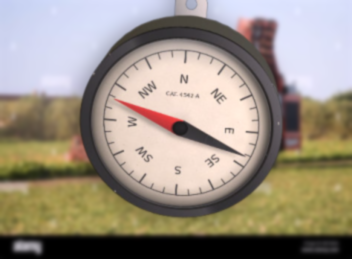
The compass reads 290 °
